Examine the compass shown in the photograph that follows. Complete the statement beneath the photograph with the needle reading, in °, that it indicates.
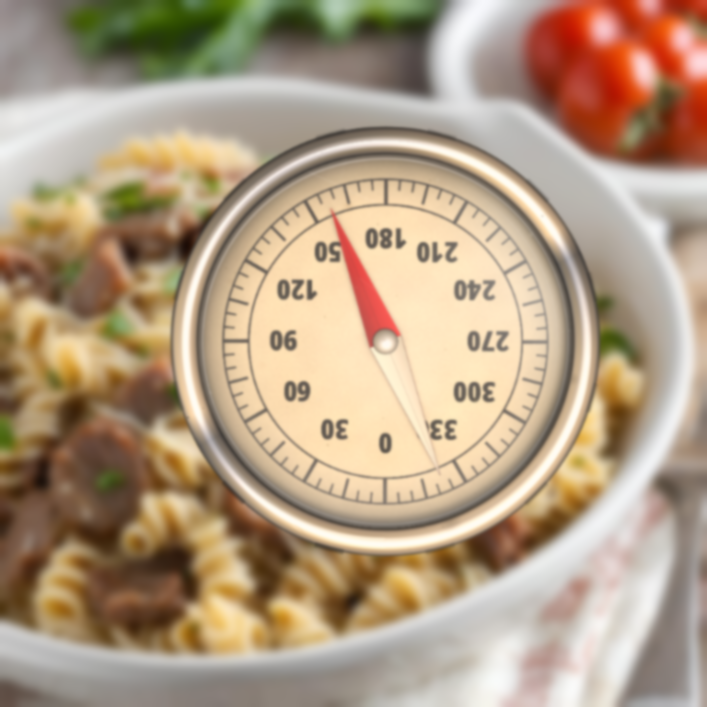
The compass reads 157.5 °
